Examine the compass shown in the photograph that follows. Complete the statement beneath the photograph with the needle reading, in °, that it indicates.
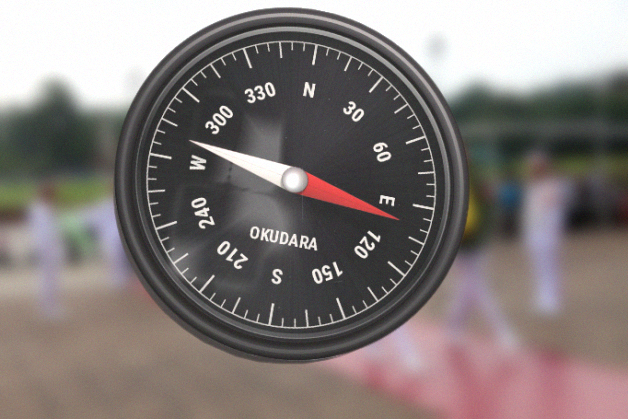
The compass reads 100 °
